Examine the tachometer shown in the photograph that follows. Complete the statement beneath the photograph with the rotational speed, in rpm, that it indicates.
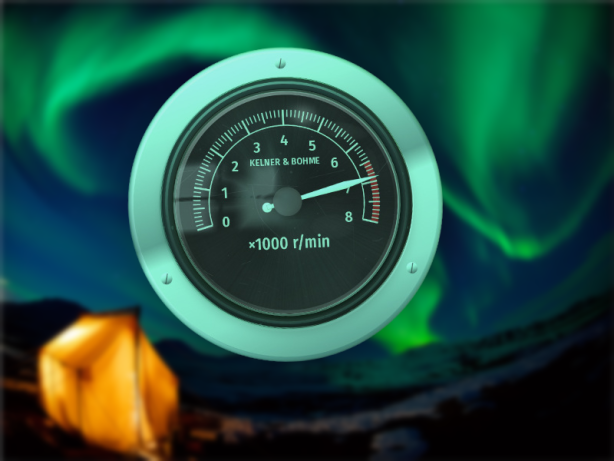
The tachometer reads 6900 rpm
